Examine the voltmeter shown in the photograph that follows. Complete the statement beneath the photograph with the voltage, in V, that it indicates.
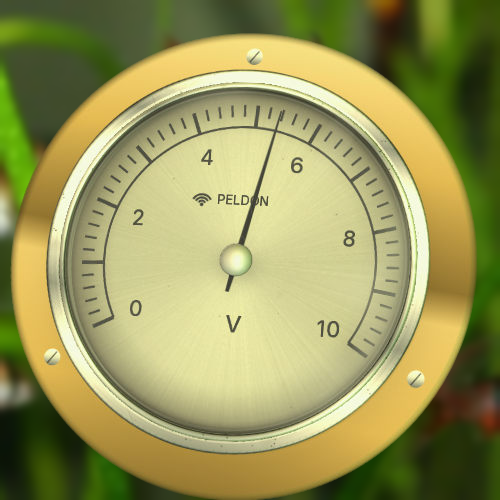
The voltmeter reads 5.4 V
